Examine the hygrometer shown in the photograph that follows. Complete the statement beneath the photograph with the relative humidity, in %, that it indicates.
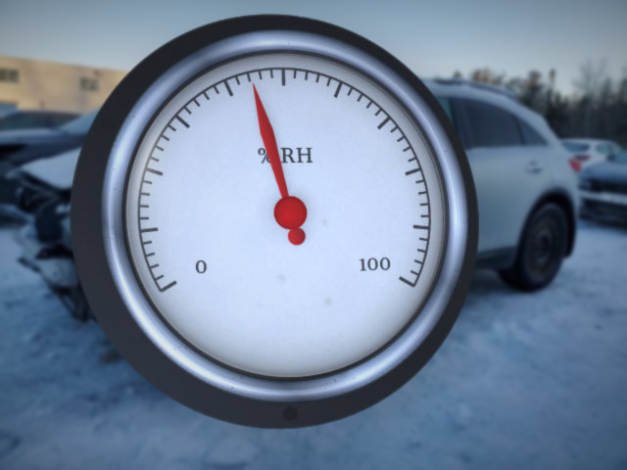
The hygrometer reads 44 %
